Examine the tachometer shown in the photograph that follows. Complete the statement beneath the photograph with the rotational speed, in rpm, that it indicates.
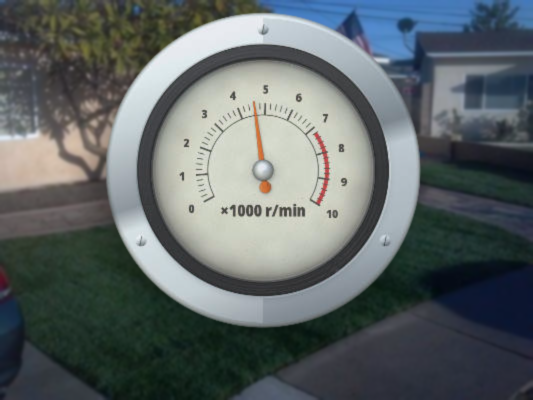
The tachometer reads 4600 rpm
